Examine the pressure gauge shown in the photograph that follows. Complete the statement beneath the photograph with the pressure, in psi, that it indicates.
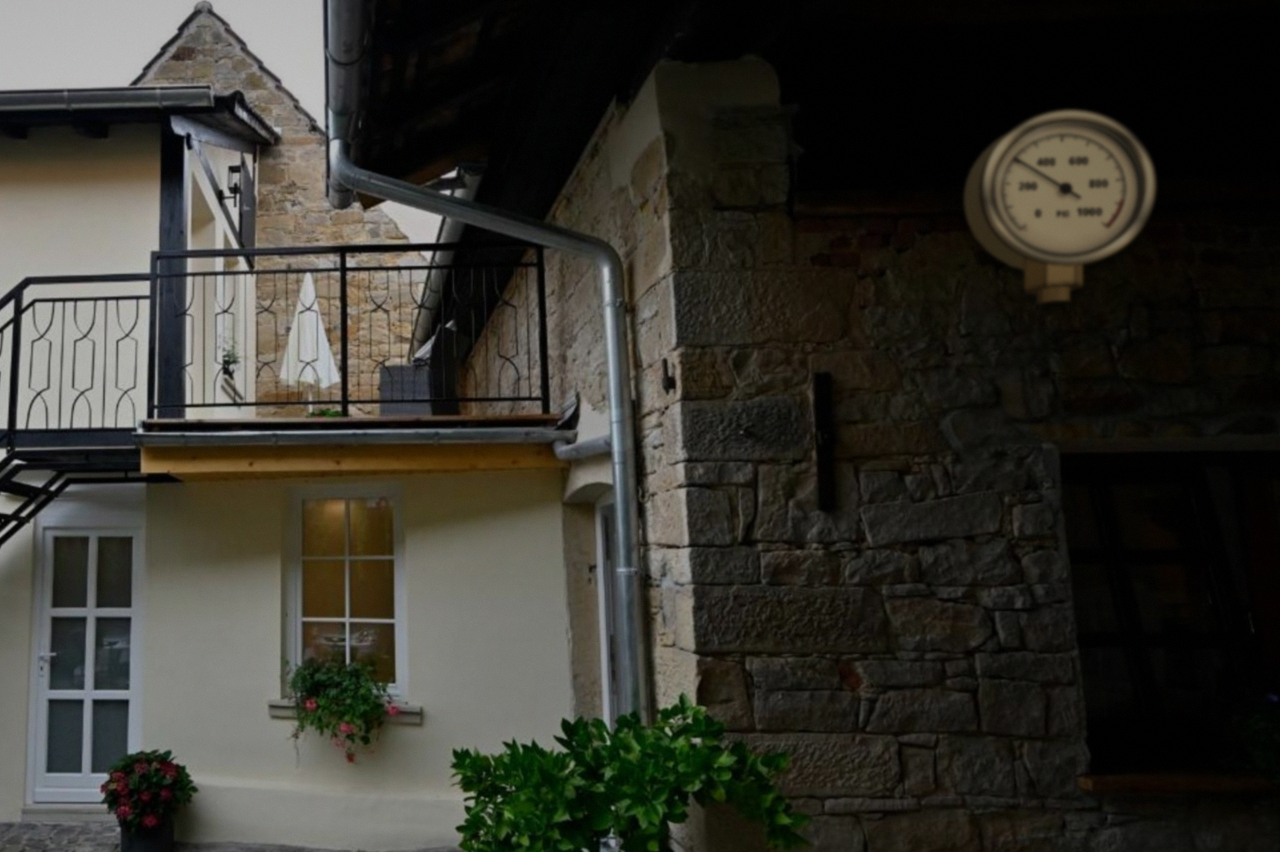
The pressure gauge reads 300 psi
